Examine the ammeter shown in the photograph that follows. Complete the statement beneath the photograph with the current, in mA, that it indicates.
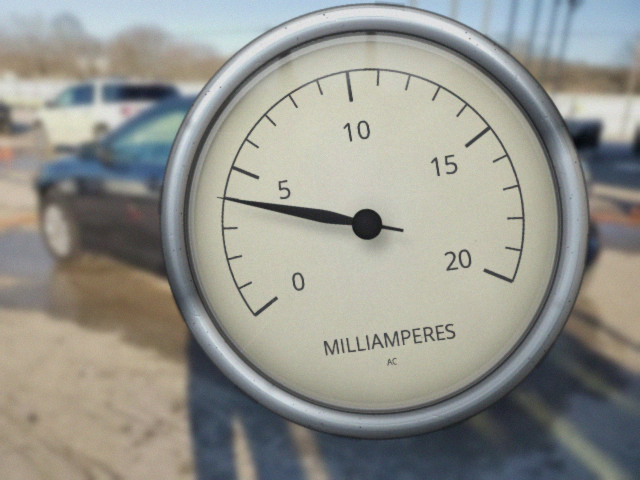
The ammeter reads 4 mA
